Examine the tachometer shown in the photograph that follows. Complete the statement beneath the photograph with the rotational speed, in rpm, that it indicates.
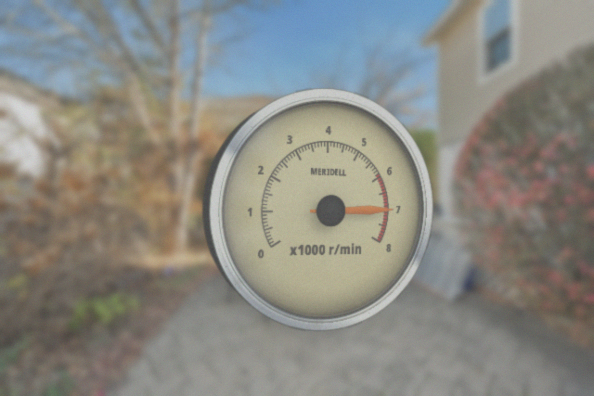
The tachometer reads 7000 rpm
